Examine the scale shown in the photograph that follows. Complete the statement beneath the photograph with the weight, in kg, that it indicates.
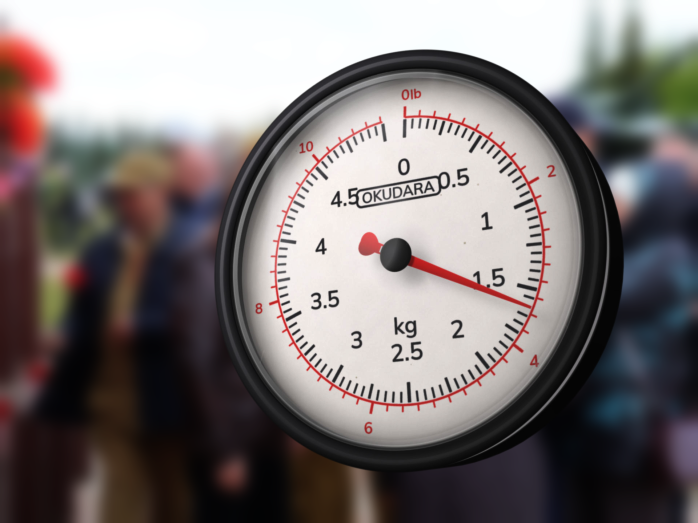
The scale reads 1.6 kg
